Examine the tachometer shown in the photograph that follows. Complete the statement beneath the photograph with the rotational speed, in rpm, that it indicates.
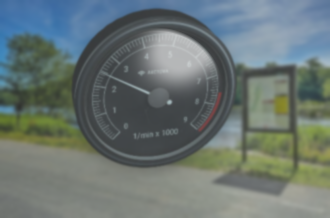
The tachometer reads 2500 rpm
